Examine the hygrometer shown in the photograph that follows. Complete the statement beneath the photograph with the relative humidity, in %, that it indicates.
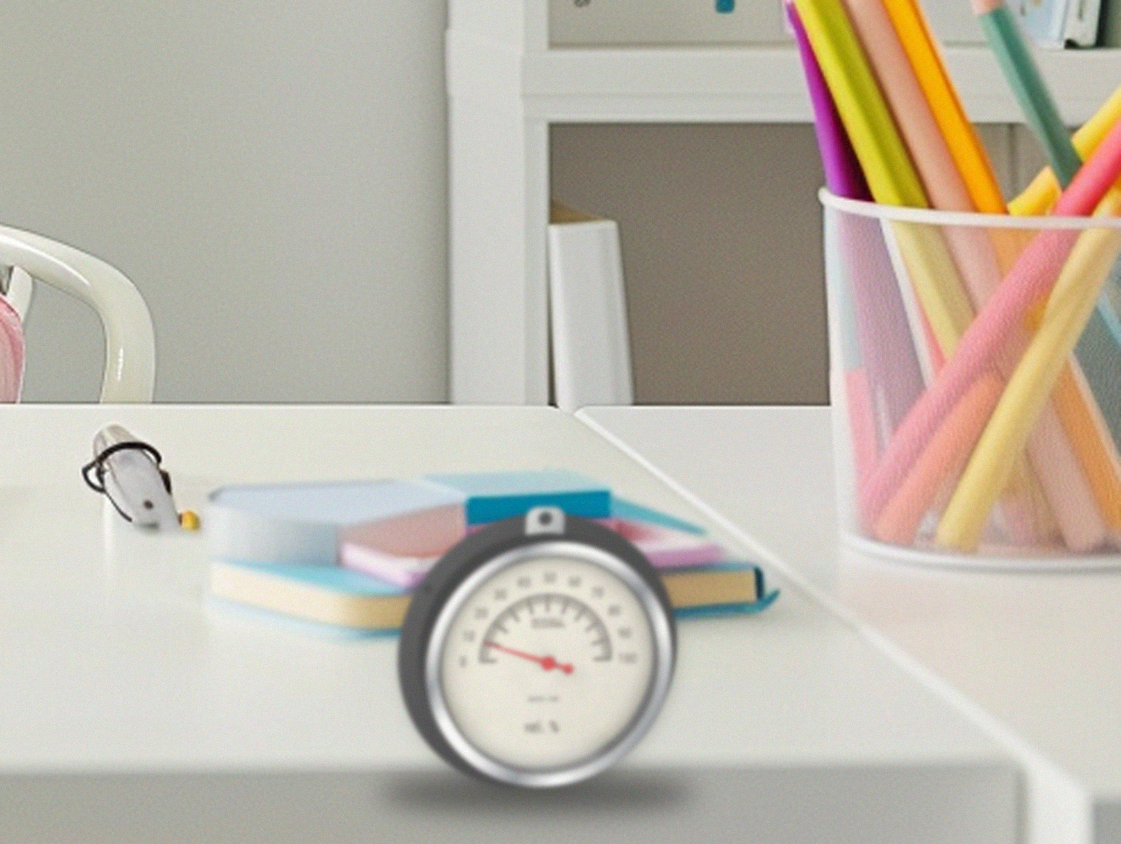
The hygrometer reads 10 %
